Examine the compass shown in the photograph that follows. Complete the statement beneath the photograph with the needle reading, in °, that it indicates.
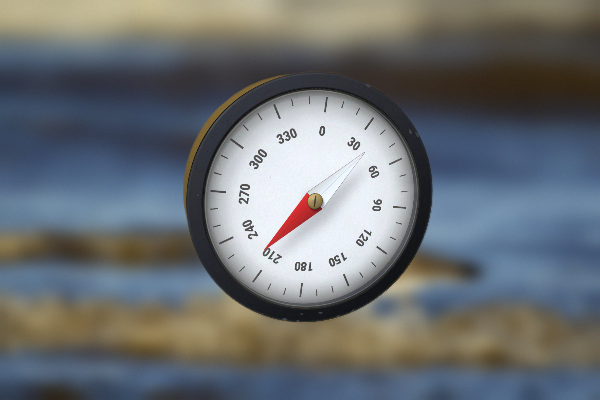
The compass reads 220 °
